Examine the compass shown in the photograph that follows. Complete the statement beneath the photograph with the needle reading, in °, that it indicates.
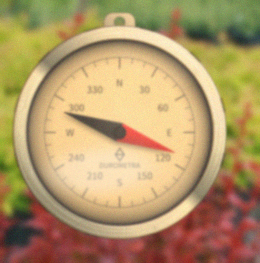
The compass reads 110 °
